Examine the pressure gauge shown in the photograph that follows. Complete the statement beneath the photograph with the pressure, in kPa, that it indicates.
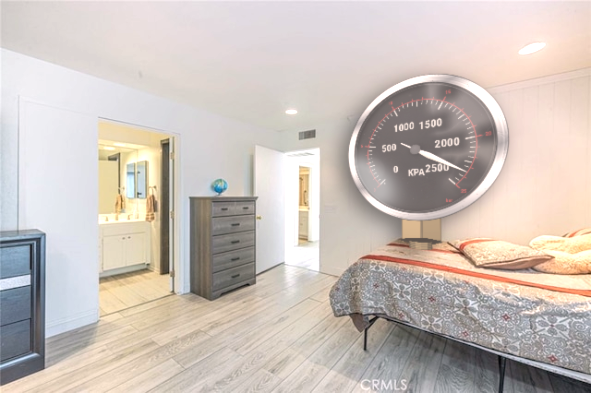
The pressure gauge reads 2350 kPa
